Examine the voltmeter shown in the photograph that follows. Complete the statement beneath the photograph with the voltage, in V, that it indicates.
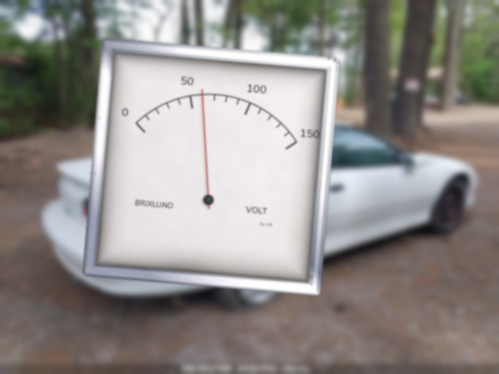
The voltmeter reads 60 V
